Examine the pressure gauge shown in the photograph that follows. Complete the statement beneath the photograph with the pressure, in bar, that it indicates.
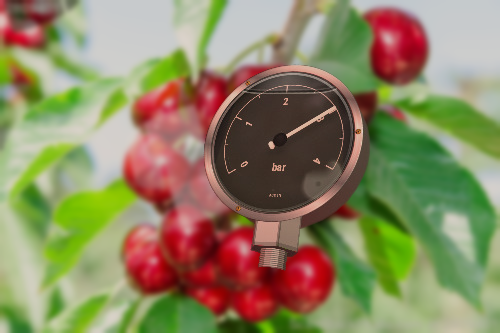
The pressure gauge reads 3 bar
